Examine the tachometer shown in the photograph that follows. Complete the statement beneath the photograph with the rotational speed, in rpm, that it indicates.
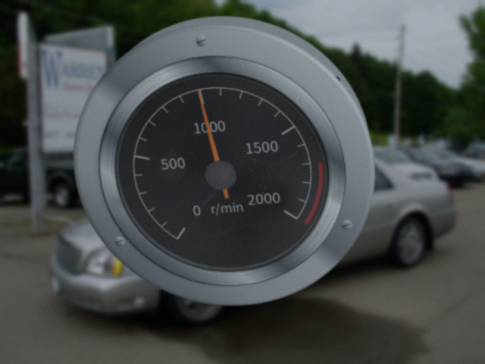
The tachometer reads 1000 rpm
